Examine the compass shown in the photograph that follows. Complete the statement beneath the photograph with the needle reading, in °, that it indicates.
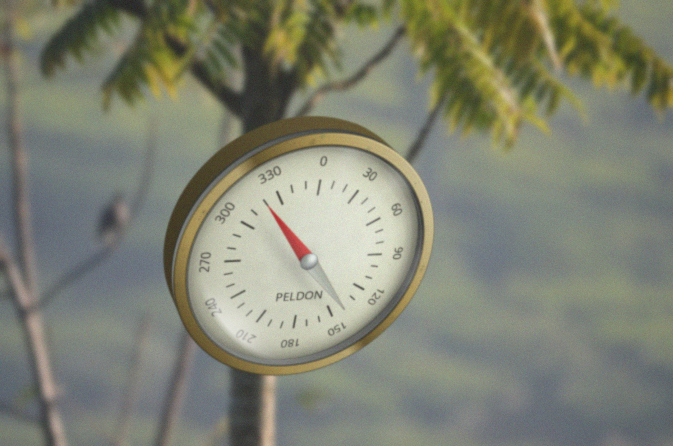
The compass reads 320 °
